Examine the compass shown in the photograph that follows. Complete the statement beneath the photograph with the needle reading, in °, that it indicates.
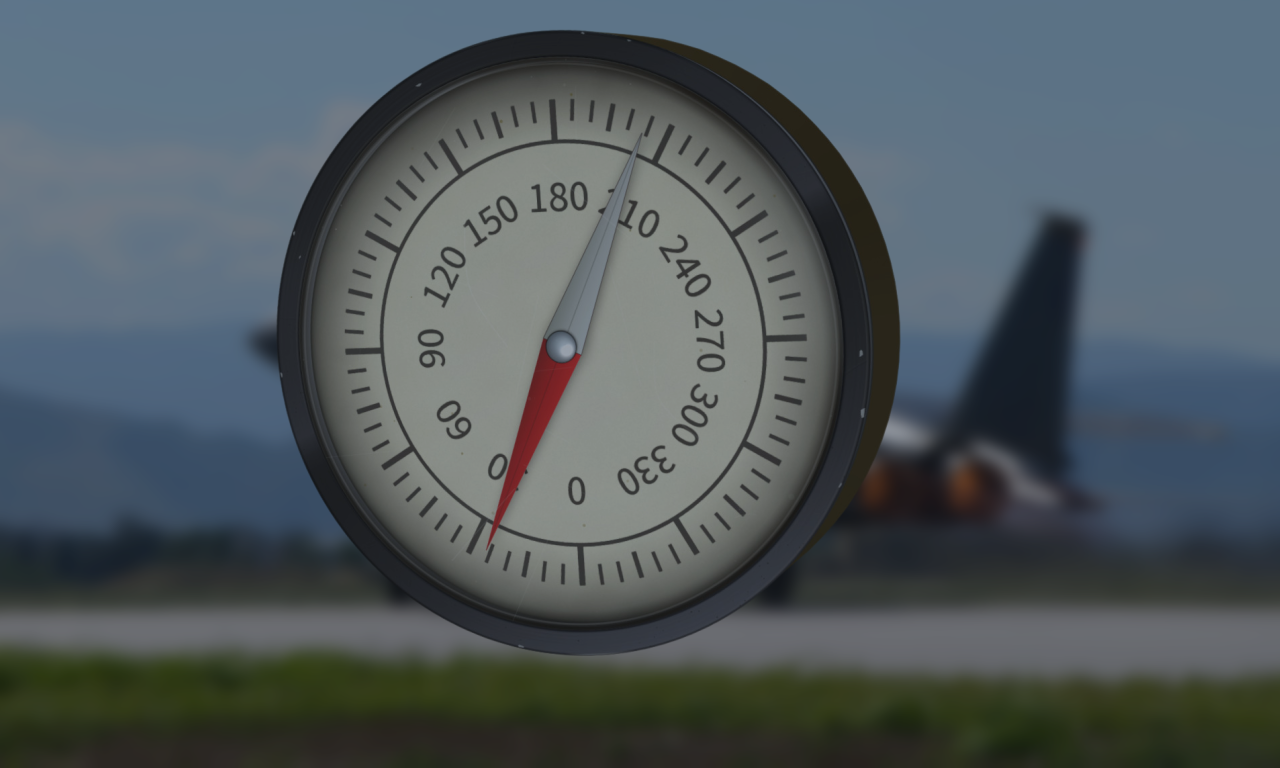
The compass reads 25 °
